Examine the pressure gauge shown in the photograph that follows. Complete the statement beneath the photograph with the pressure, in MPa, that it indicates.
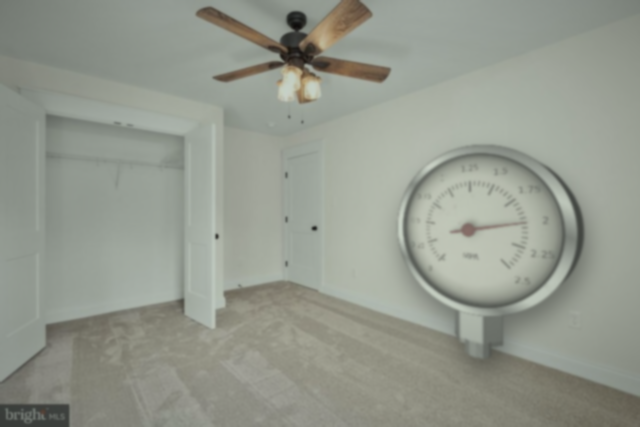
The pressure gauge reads 2 MPa
